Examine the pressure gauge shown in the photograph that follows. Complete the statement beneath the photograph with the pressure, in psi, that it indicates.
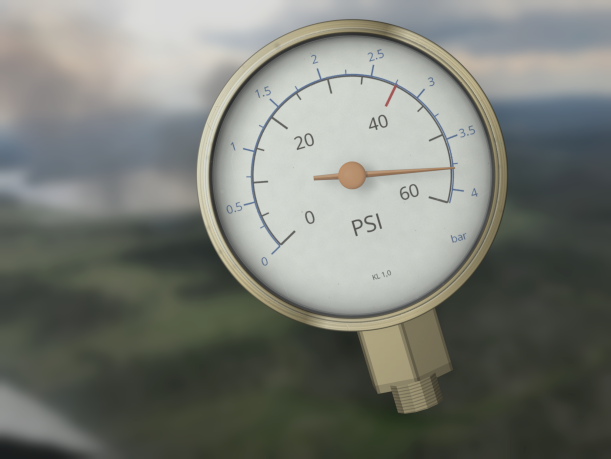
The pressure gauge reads 55 psi
